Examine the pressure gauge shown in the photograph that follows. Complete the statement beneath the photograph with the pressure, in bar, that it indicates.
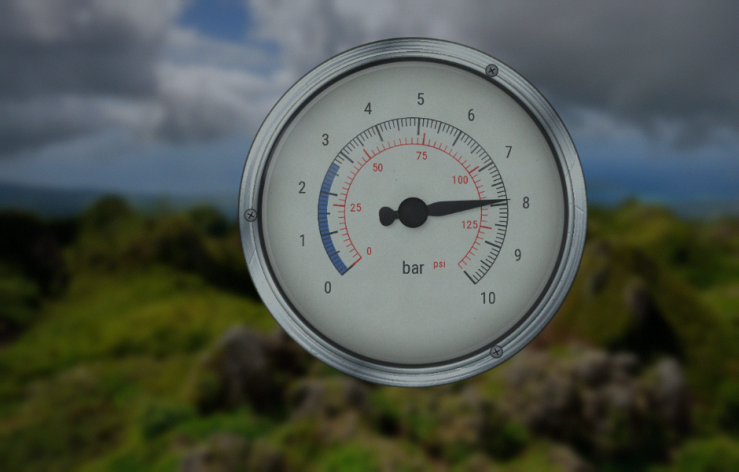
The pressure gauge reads 7.9 bar
